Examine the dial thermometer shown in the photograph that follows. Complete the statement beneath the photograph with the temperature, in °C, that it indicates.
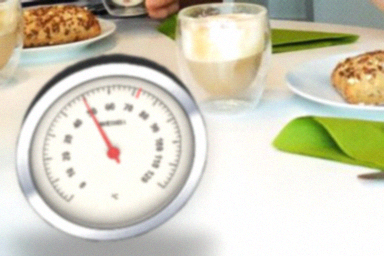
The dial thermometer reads 50 °C
